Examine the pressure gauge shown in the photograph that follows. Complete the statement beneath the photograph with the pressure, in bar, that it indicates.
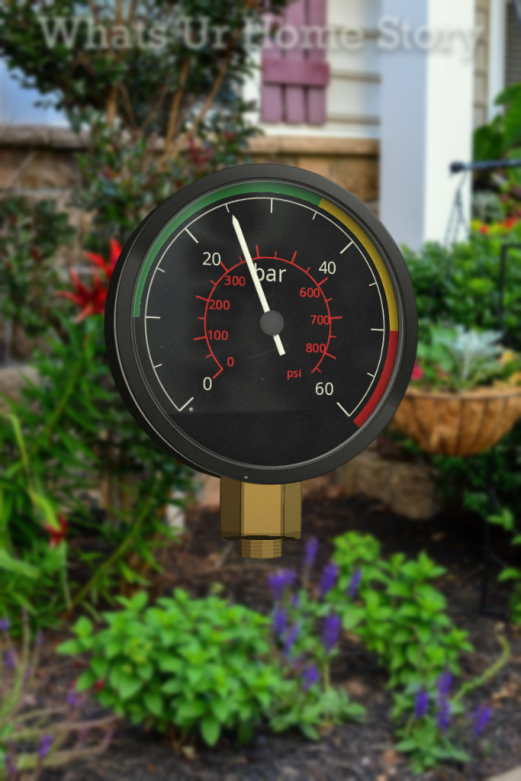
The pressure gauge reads 25 bar
